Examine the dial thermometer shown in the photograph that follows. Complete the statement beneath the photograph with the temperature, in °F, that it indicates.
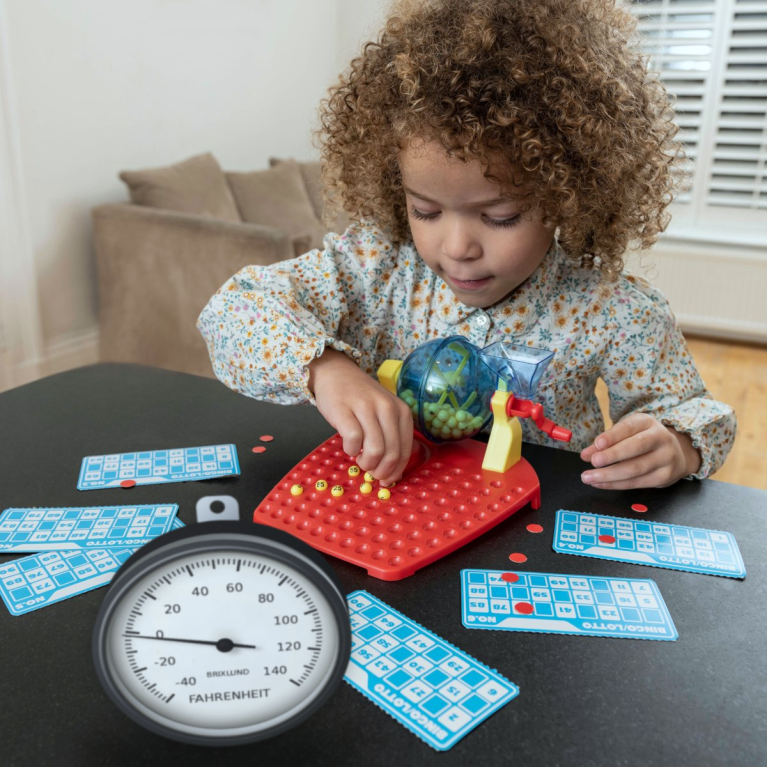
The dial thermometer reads 0 °F
